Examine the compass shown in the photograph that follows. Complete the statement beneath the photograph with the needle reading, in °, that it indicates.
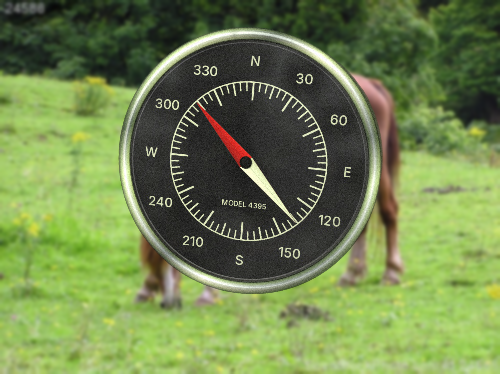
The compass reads 315 °
